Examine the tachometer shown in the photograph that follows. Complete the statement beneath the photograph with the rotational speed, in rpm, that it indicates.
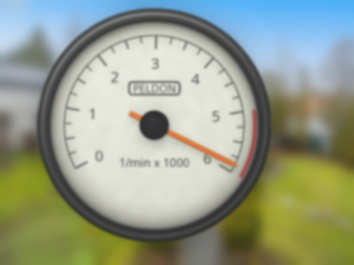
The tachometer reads 5875 rpm
